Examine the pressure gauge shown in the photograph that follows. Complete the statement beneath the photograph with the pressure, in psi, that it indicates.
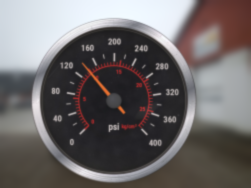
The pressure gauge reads 140 psi
